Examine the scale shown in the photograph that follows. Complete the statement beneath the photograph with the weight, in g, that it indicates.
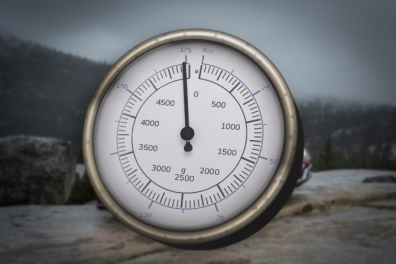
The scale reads 4950 g
